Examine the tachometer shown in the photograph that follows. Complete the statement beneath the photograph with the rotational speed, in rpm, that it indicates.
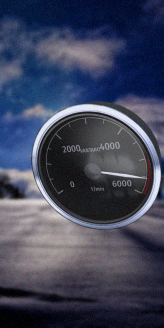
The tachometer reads 5500 rpm
